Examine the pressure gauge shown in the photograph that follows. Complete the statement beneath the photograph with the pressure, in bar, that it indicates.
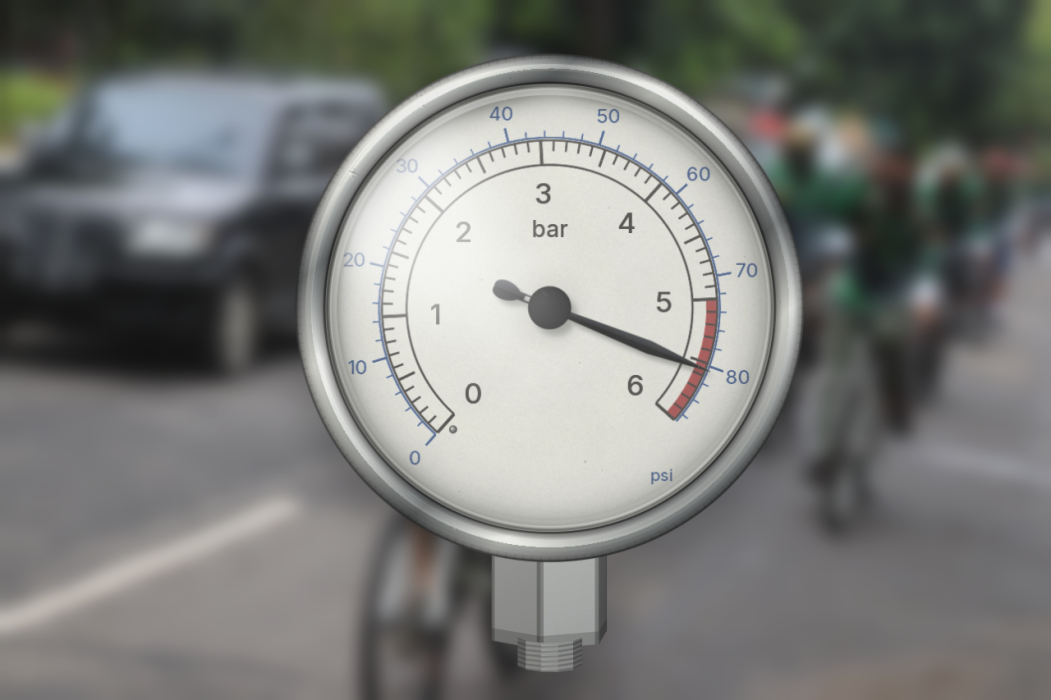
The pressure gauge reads 5.55 bar
